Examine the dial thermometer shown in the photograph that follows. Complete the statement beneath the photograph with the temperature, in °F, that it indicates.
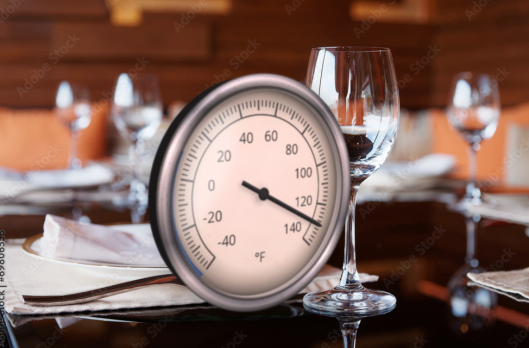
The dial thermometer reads 130 °F
